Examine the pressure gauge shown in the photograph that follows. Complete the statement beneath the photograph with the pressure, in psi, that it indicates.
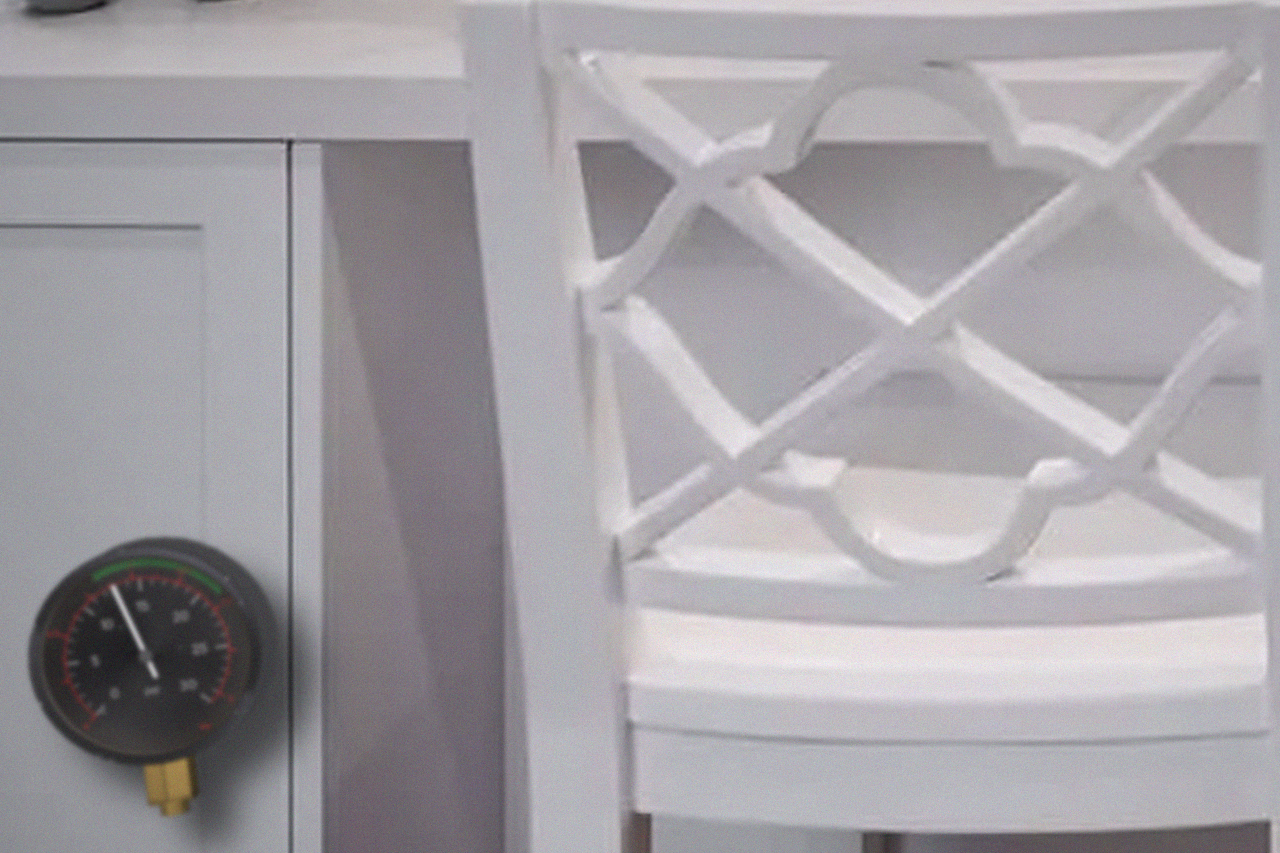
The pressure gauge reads 13 psi
